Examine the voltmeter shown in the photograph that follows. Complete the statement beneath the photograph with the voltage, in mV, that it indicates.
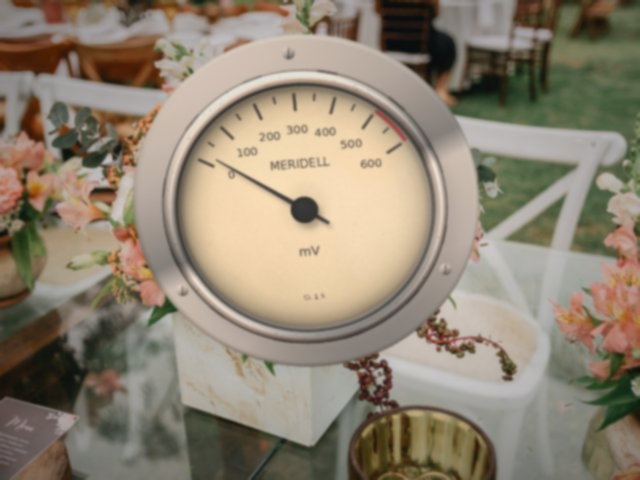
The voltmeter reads 25 mV
